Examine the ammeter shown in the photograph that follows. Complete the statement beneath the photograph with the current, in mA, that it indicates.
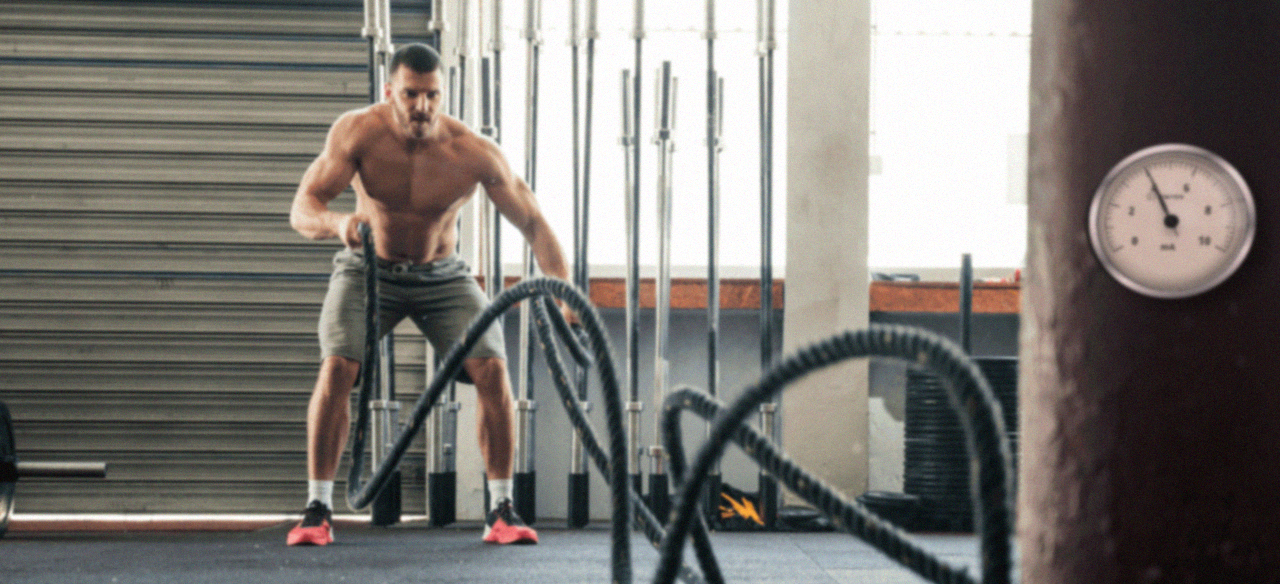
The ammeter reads 4 mA
